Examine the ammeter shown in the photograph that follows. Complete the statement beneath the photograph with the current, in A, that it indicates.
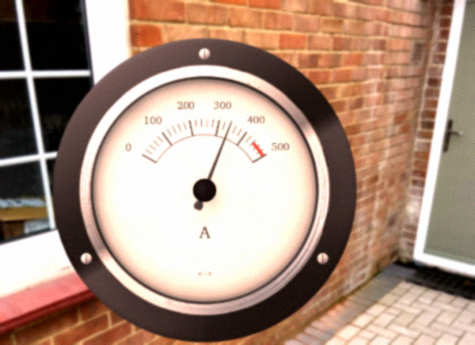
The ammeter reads 340 A
